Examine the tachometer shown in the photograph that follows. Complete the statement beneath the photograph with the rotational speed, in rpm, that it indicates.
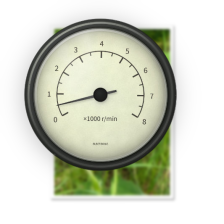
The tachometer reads 500 rpm
